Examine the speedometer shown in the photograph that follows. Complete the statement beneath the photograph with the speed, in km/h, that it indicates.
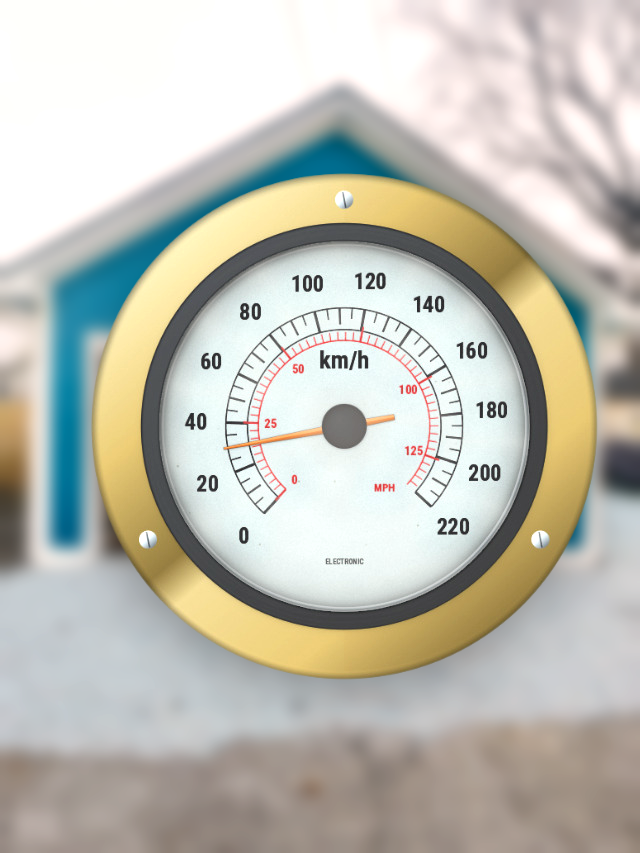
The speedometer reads 30 km/h
